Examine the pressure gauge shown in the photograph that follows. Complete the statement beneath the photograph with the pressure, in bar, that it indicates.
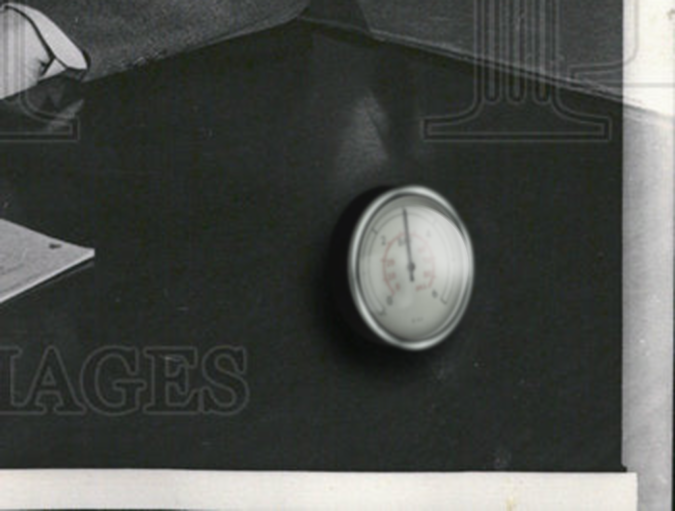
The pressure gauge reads 3 bar
